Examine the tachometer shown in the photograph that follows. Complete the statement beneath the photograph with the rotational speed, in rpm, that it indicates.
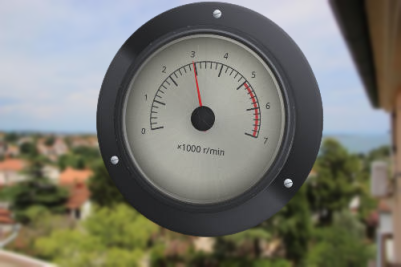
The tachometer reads 3000 rpm
